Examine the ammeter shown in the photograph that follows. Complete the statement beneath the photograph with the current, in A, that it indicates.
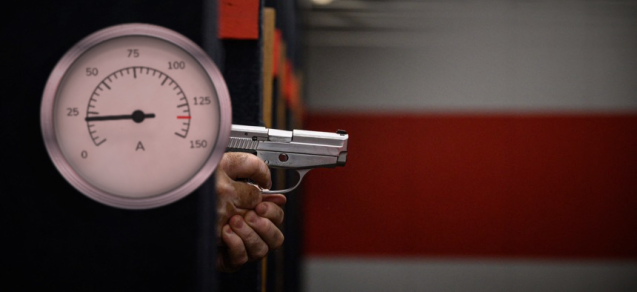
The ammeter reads 20 A
